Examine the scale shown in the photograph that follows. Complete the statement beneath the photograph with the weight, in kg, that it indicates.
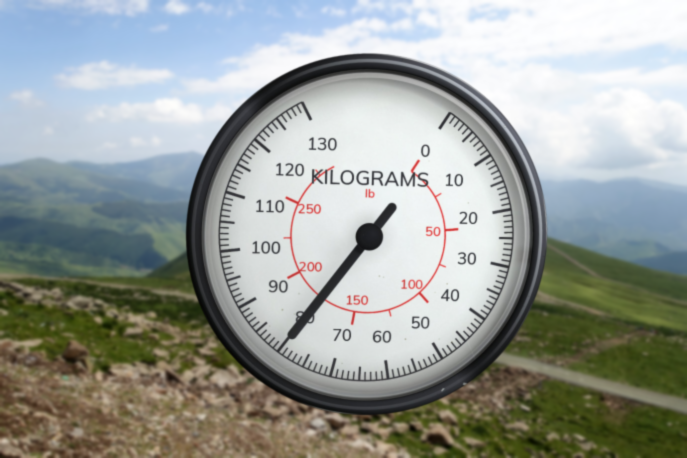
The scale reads 80 kg
